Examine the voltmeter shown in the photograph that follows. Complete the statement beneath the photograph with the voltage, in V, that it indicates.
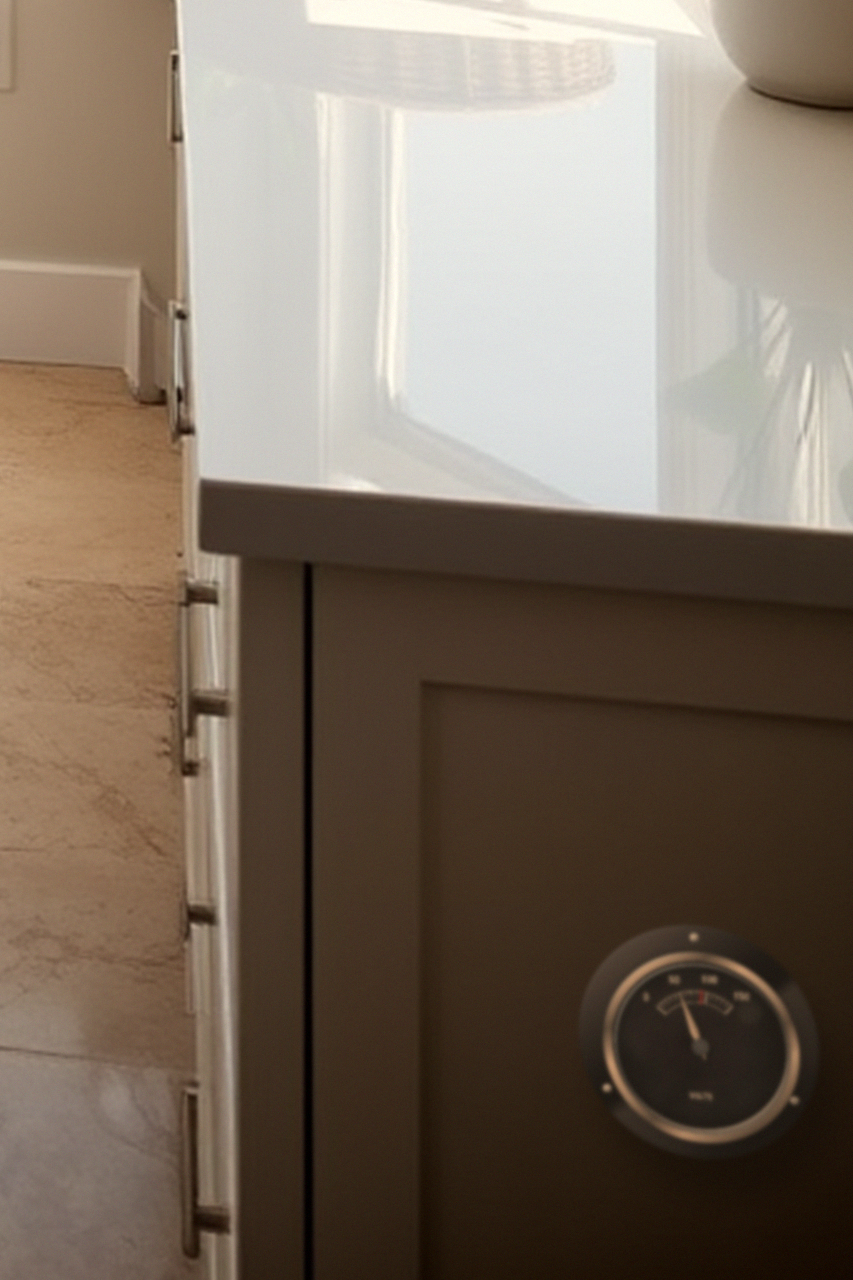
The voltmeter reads 50 V
